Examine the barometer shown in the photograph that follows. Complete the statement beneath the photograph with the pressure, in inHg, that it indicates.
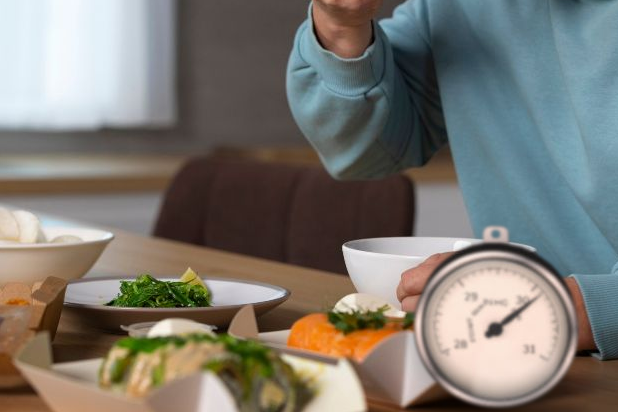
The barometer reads 30.1 inHg
